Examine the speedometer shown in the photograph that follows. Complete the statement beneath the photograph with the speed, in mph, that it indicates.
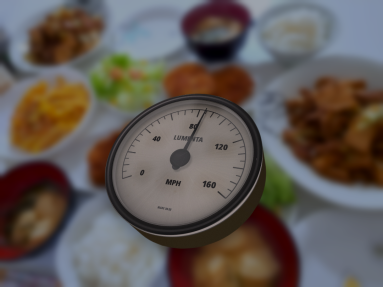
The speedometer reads 85 mph
